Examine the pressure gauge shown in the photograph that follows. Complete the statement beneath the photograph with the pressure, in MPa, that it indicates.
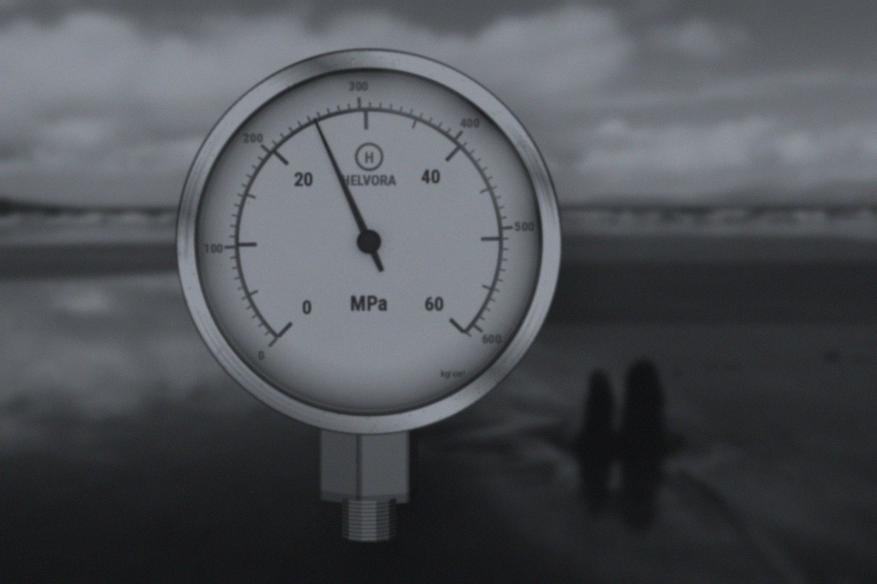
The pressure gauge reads 25 MPa
